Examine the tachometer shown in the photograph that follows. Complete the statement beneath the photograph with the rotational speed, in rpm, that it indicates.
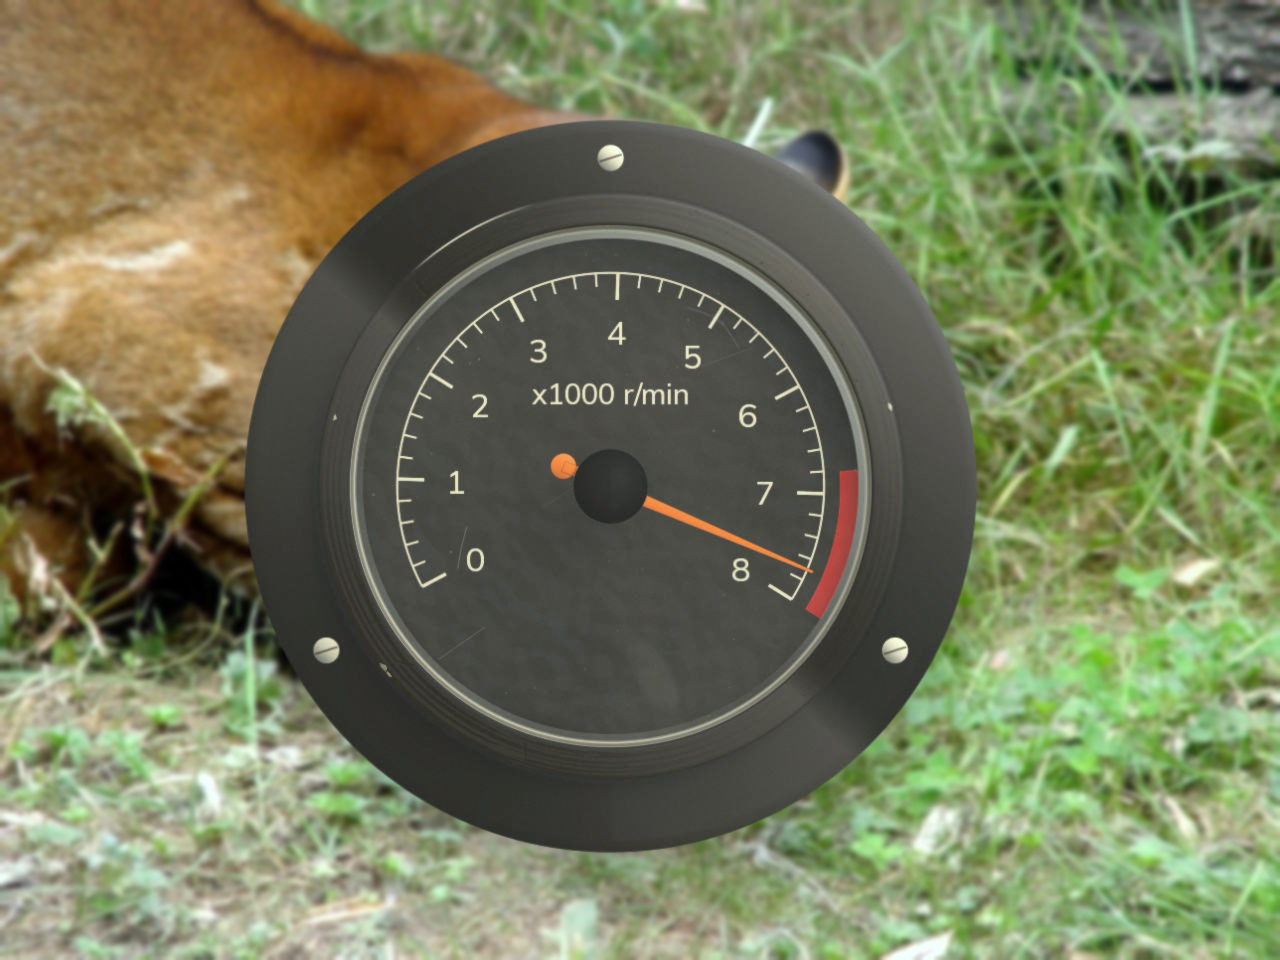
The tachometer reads 7700 rpm
